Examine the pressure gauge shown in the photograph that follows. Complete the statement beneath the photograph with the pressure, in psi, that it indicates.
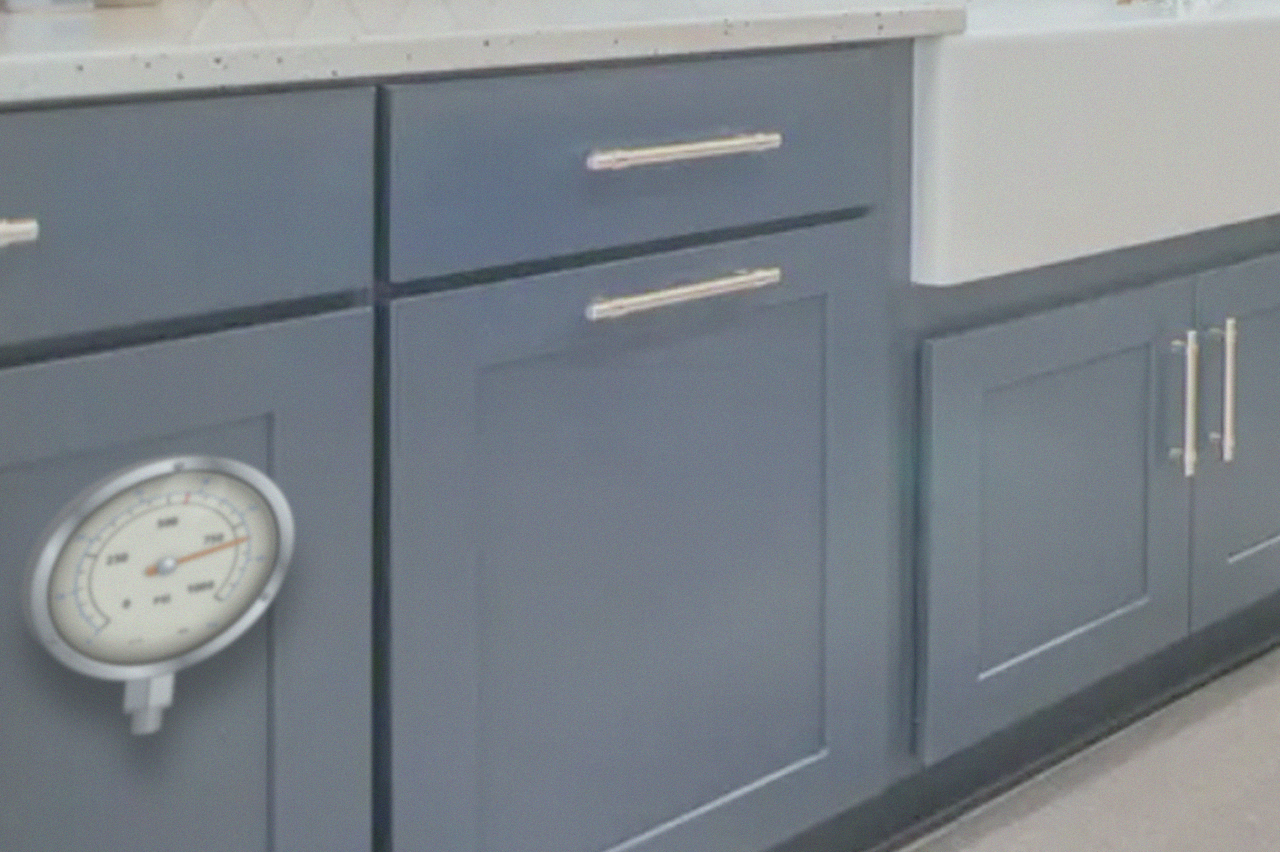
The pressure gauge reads 800 psi
